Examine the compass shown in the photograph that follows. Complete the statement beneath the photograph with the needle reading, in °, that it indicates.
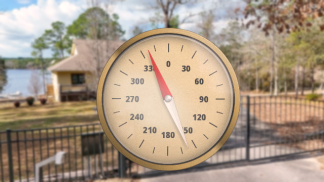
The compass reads 337.5 °
